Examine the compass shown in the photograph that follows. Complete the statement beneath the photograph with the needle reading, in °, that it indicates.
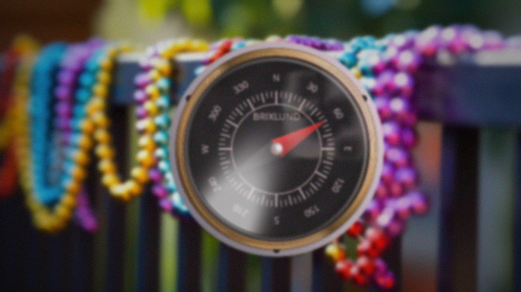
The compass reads 60 °
